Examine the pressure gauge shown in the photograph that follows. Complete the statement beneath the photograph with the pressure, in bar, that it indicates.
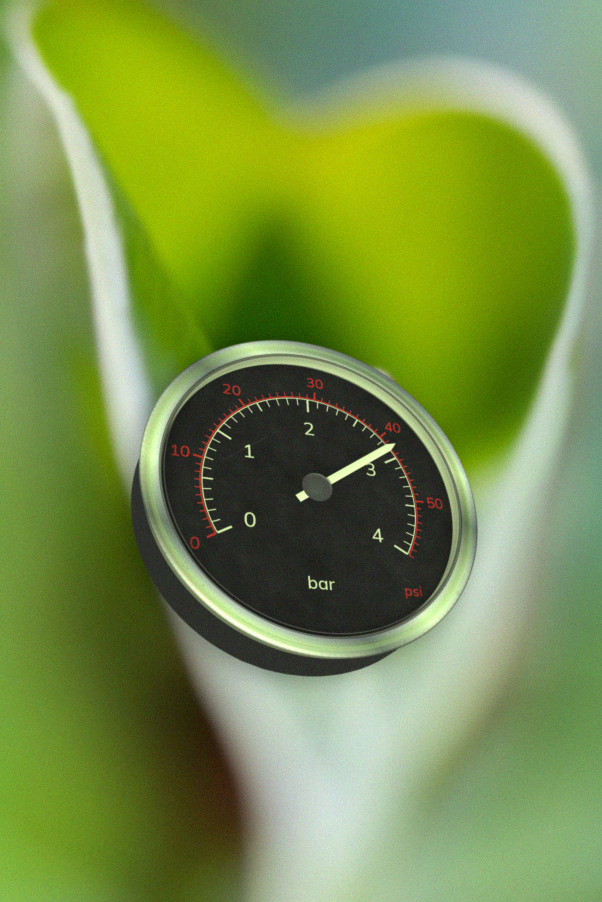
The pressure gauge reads 2.9 bar
